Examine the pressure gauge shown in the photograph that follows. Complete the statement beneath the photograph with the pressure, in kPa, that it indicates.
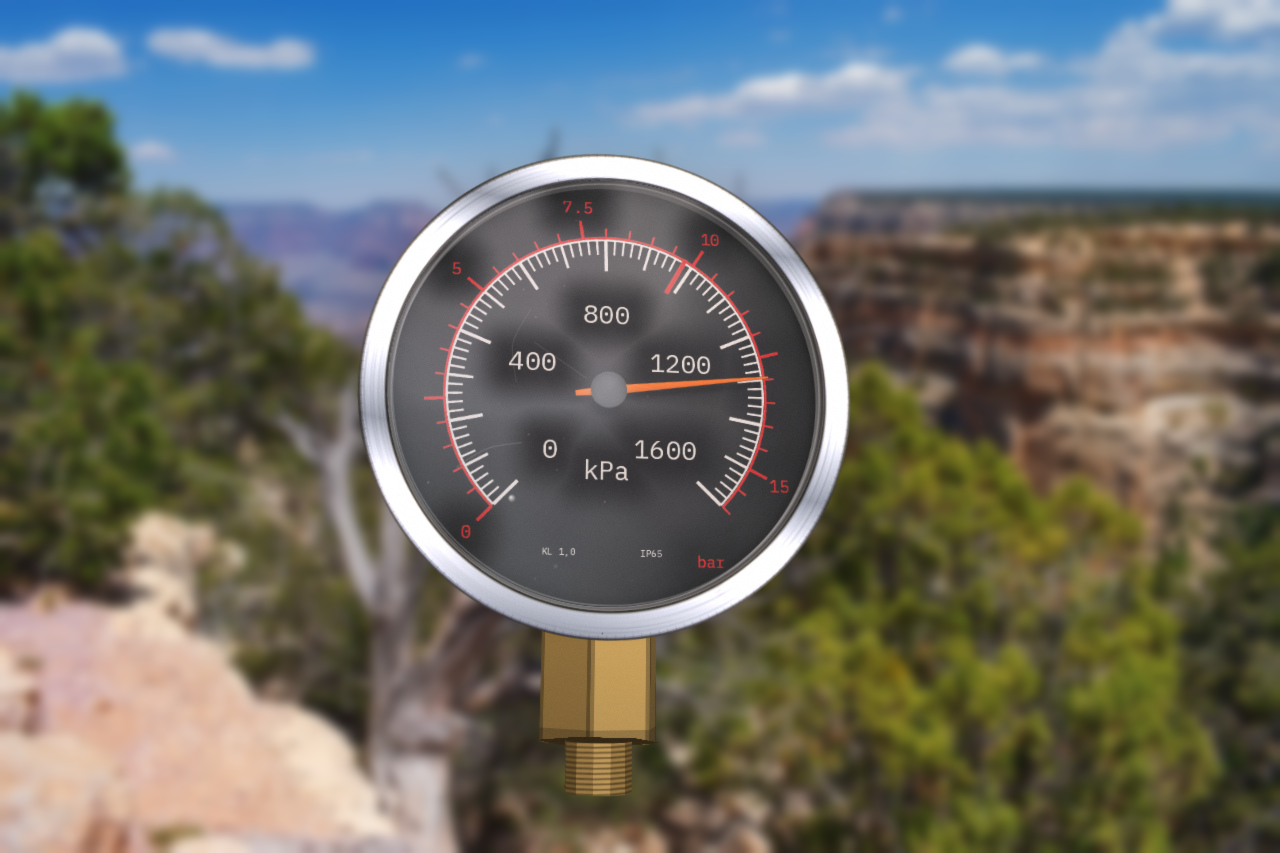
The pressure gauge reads 1300 kPa
